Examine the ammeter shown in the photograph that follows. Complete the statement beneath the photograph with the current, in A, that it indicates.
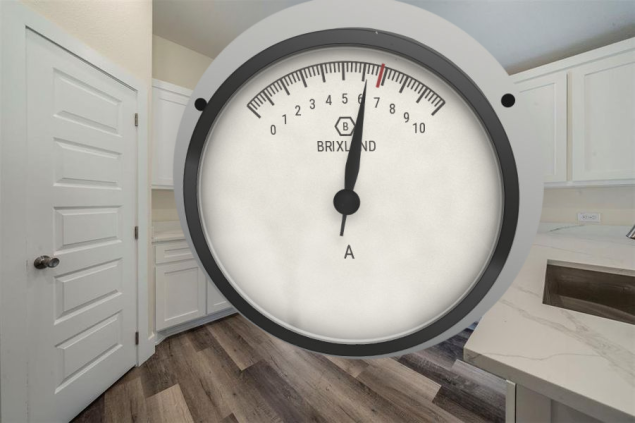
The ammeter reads 6.2 A
